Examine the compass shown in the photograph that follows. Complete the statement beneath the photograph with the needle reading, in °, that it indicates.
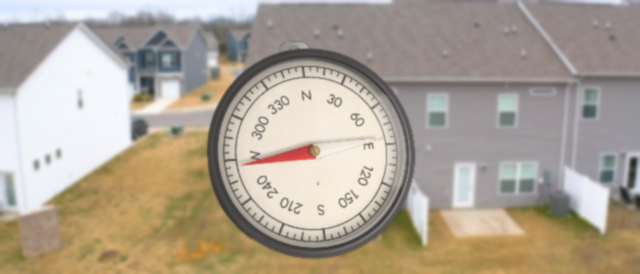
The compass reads 265 °
